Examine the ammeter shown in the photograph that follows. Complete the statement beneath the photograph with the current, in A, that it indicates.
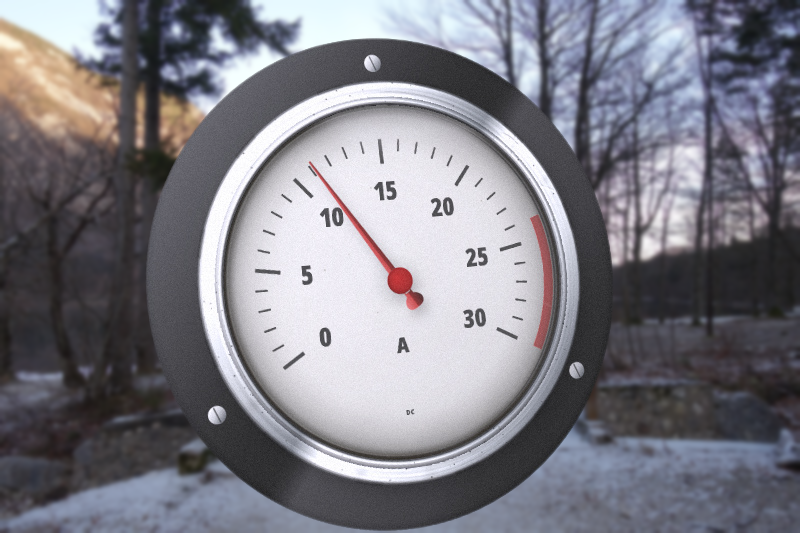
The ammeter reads 11 A
